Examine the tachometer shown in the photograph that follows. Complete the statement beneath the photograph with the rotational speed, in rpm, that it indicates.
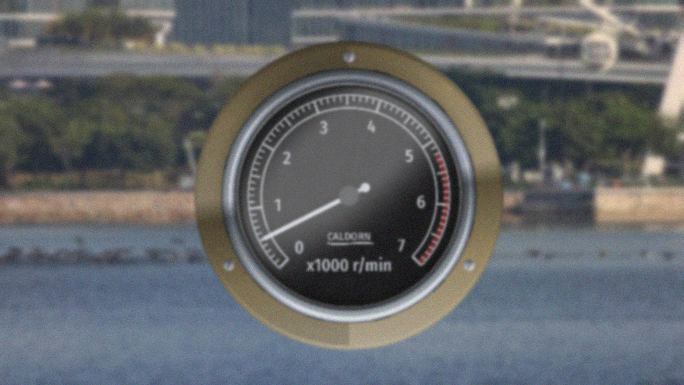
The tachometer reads 500 rpm
